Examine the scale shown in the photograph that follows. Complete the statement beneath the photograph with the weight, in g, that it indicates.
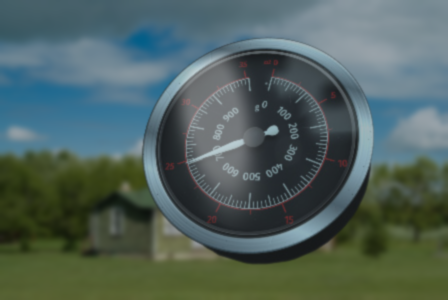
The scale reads 700 g
